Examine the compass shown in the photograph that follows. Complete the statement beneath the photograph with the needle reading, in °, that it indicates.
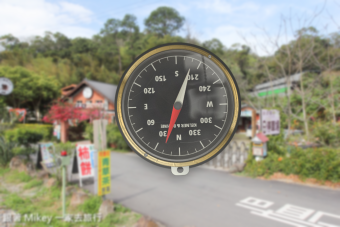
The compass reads 20 °
